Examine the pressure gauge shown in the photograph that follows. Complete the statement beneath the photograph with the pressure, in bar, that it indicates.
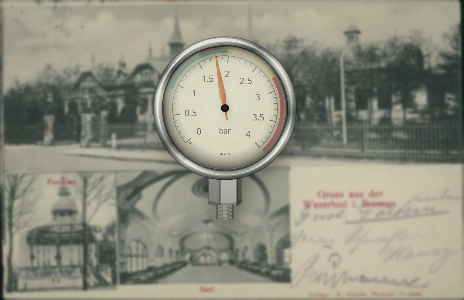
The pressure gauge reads 1.8 bar
